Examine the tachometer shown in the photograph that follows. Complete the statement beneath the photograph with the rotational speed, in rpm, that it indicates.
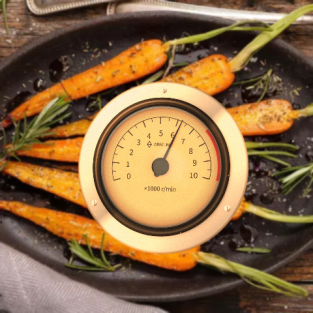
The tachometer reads 6250 rpm
